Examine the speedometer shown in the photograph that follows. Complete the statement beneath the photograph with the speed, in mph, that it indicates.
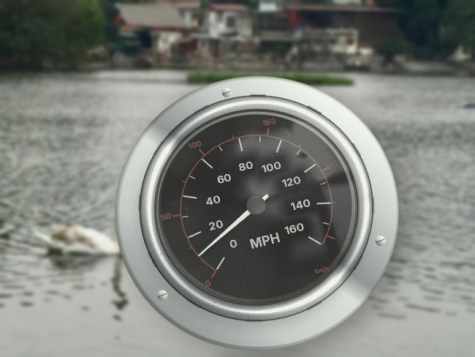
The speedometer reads 10 mph
